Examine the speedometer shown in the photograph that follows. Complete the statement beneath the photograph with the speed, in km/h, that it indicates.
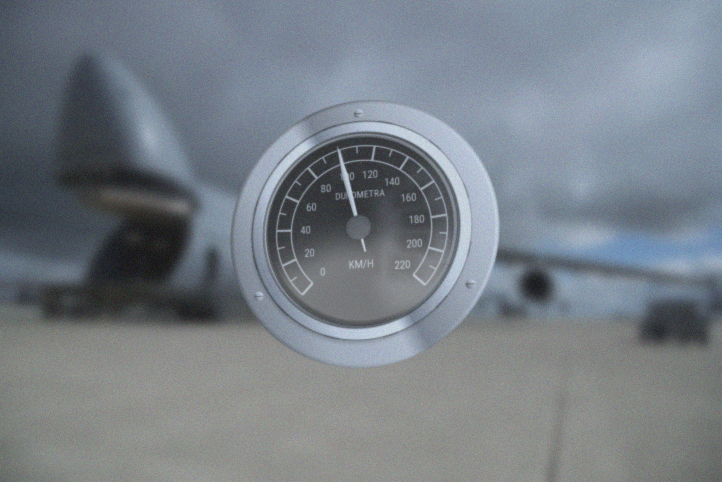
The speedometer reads 100 km/h
